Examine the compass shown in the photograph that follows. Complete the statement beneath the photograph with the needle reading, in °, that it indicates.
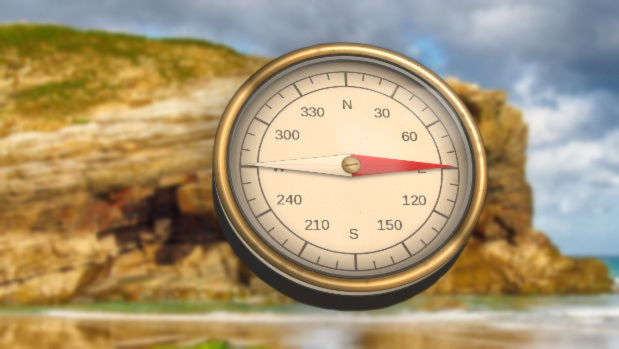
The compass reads 90 °
